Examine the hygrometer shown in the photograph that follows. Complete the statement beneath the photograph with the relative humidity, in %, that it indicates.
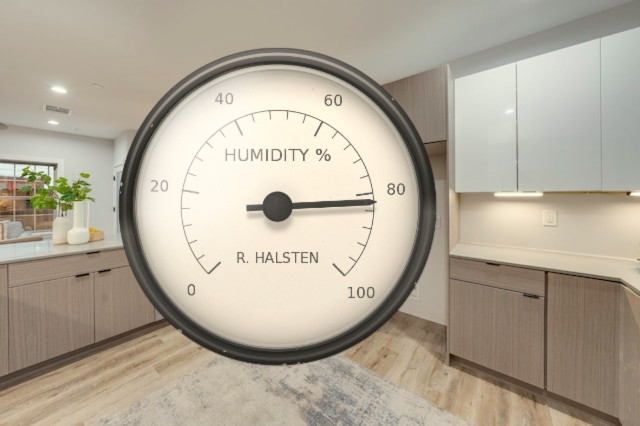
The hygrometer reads 82 %
